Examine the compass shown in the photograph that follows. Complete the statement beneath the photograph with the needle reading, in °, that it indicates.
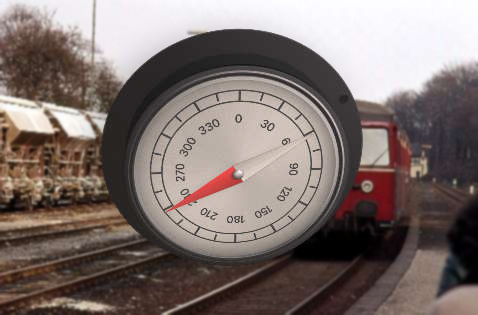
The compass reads 240 °
